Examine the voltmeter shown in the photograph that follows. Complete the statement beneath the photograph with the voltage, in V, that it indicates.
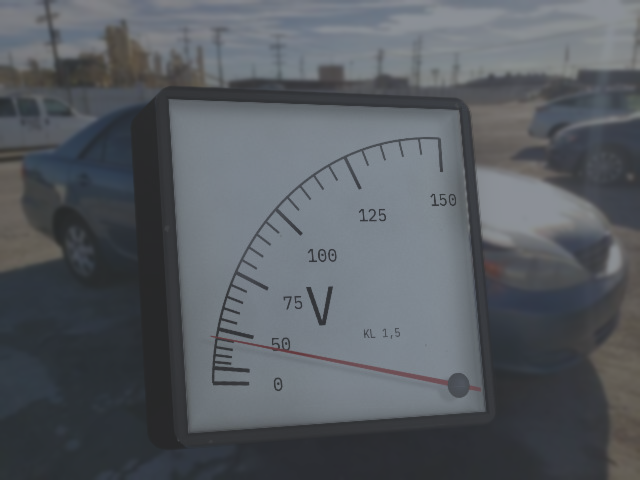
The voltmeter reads 45 V
